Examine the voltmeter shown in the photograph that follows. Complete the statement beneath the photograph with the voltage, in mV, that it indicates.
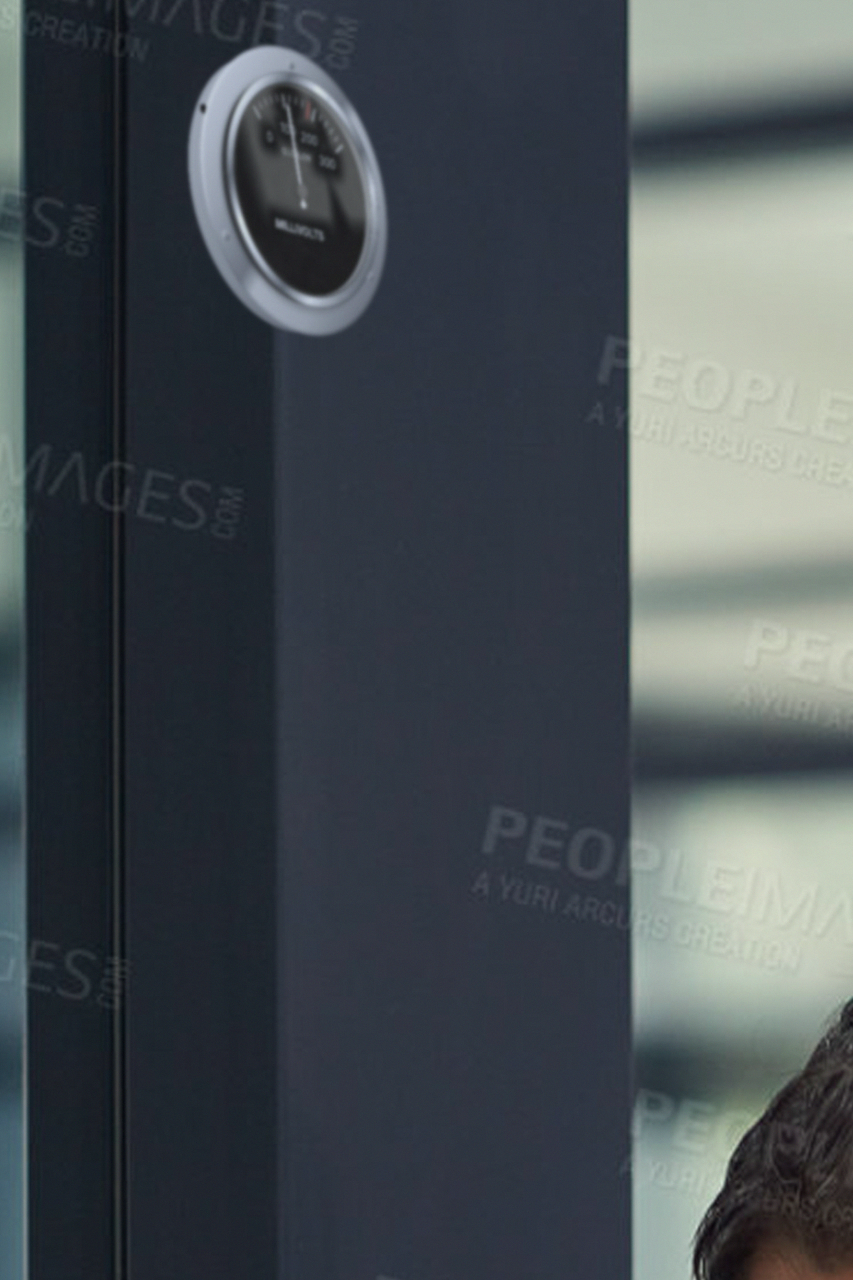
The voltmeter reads 100 mV
